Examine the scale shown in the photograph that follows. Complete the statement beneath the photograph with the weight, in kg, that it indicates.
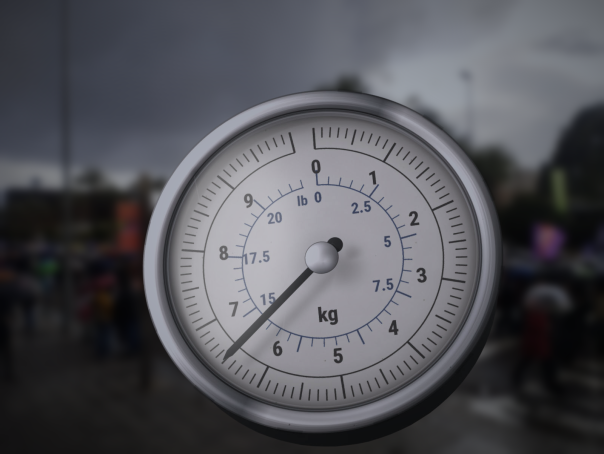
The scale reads 6.5 kg
